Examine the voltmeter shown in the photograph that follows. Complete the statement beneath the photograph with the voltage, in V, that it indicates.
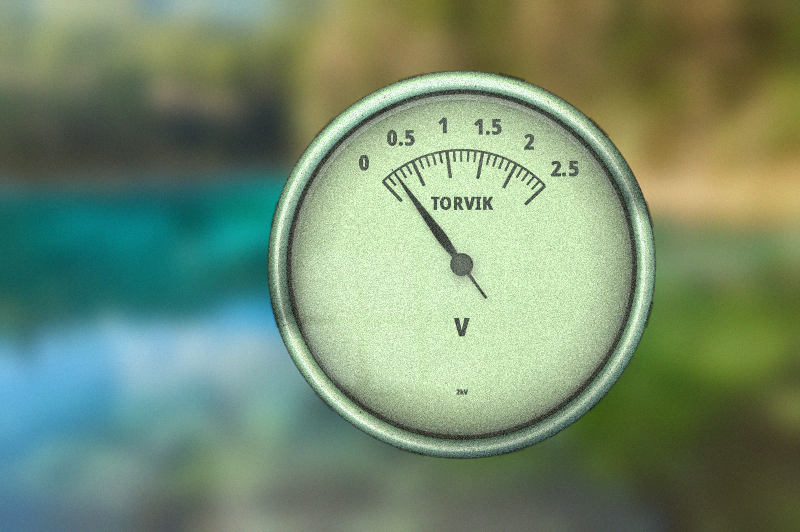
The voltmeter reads 0.2 V
